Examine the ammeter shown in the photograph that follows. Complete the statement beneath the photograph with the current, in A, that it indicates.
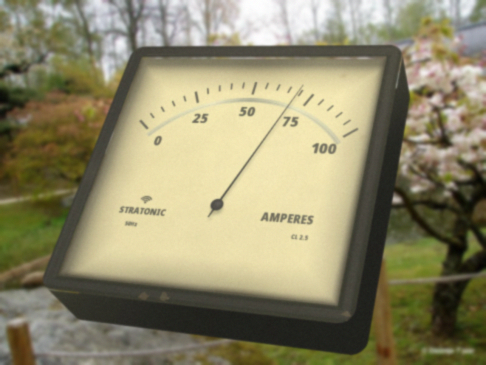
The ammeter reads 70 A
